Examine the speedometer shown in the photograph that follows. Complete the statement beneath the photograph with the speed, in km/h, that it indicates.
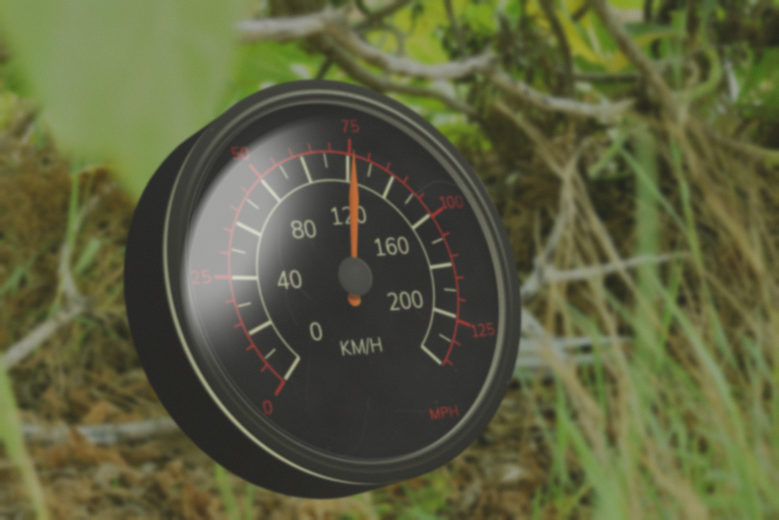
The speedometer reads 120 km/h
